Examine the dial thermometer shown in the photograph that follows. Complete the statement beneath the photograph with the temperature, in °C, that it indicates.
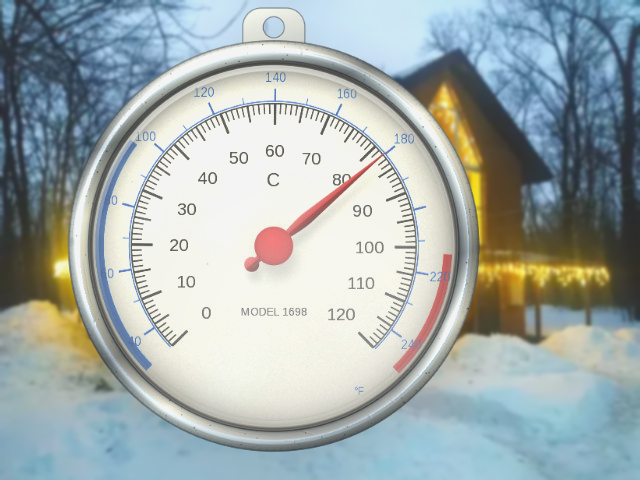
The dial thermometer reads 82 °C
